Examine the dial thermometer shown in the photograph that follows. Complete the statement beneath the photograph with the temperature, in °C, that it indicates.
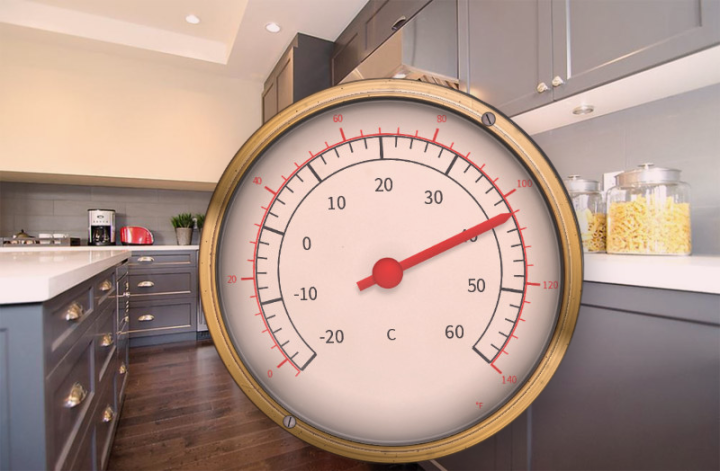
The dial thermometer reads 40 °C
